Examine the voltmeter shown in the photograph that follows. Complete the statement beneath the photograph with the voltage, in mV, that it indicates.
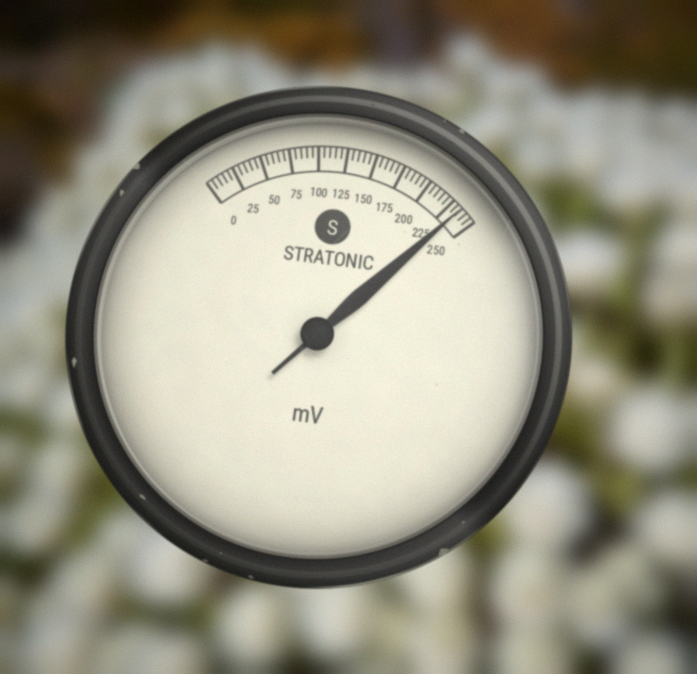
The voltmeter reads 235 mV
